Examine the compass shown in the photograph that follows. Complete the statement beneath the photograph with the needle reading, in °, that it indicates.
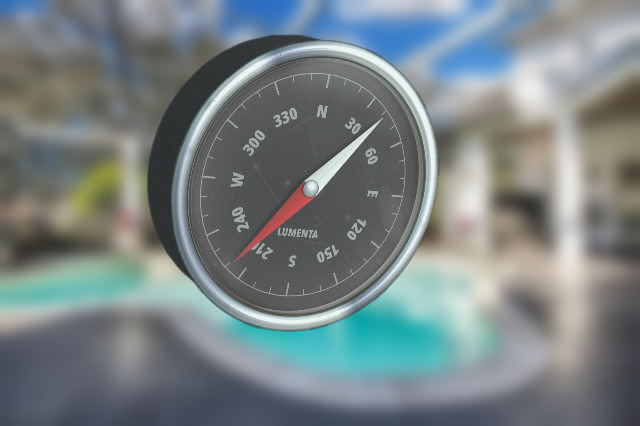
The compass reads 220 °
